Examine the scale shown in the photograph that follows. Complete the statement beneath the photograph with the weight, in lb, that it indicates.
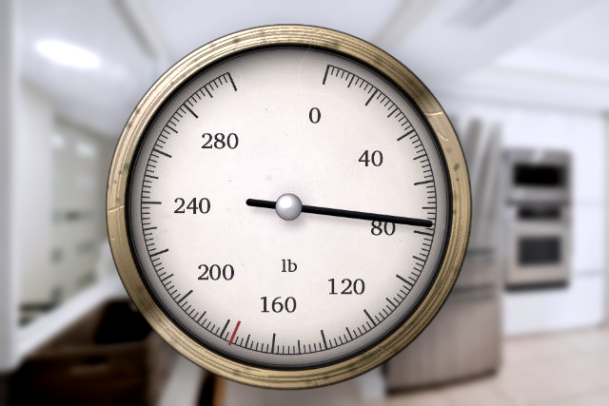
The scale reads 76 lb
